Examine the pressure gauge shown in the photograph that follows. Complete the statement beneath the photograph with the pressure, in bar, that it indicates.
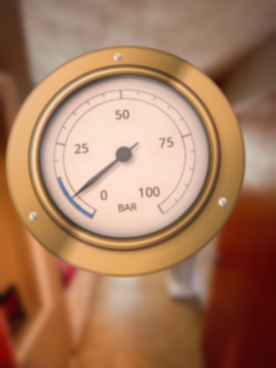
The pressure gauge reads 7.5 bar
